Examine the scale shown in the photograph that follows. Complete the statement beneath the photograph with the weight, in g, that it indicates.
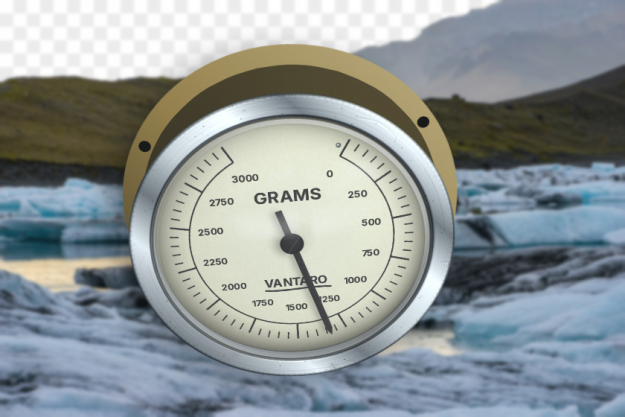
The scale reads 1325 g
